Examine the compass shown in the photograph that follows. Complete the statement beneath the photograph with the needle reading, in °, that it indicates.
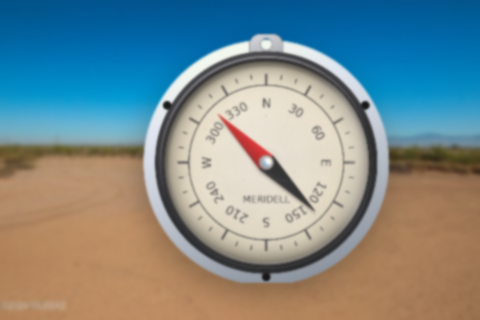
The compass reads 315 °
